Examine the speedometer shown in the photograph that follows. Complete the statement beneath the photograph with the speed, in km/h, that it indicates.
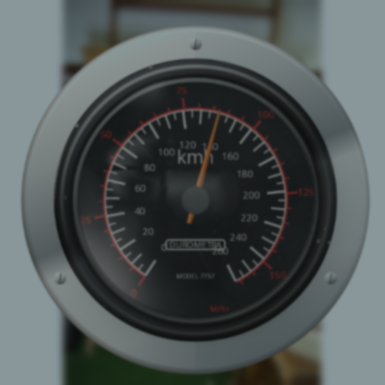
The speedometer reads 140 km/h
